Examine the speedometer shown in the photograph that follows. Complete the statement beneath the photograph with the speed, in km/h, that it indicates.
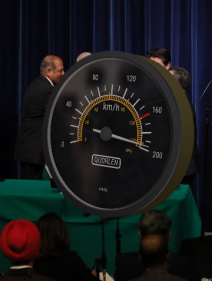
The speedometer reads 195 km/h
